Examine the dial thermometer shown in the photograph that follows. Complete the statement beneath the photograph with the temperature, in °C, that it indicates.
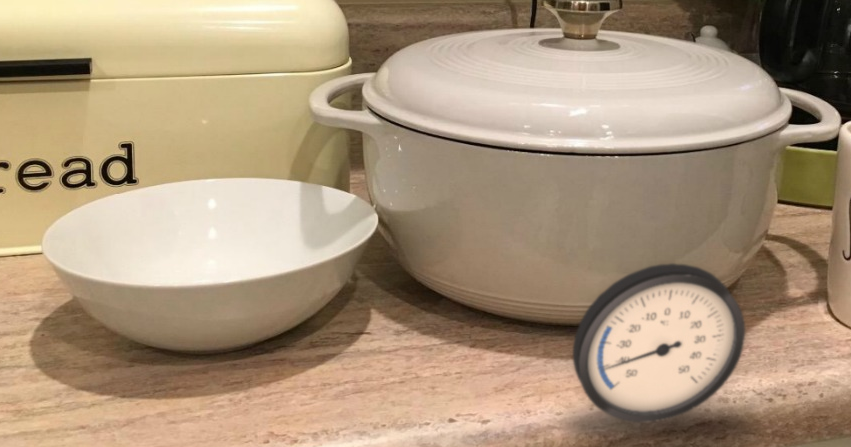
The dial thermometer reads -40 °C
